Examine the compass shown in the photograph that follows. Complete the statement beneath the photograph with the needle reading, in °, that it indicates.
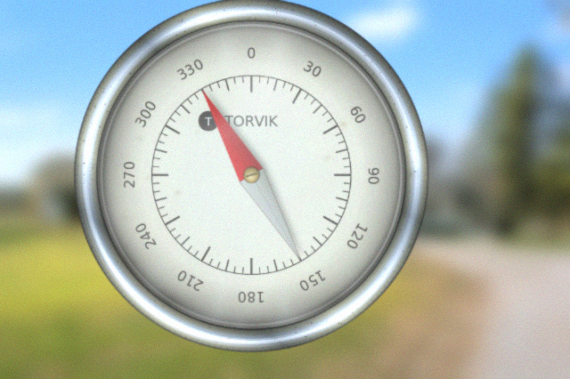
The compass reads 330 °
